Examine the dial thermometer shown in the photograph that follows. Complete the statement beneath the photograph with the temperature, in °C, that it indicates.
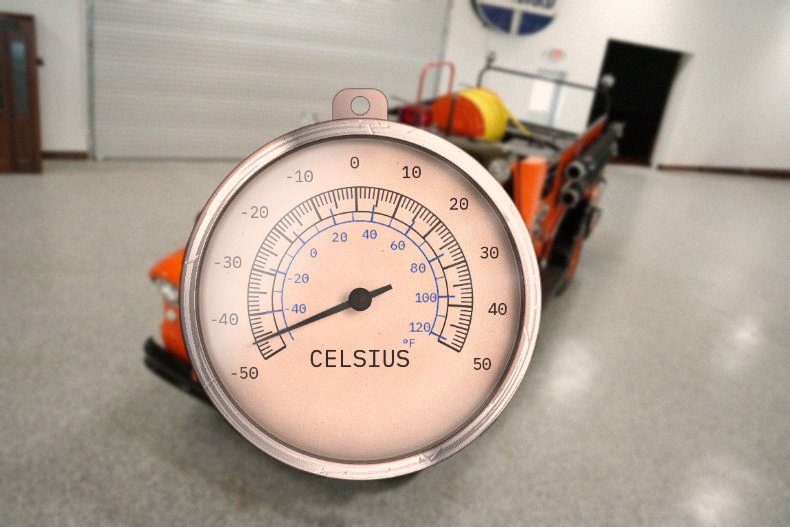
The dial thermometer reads -46 °C
